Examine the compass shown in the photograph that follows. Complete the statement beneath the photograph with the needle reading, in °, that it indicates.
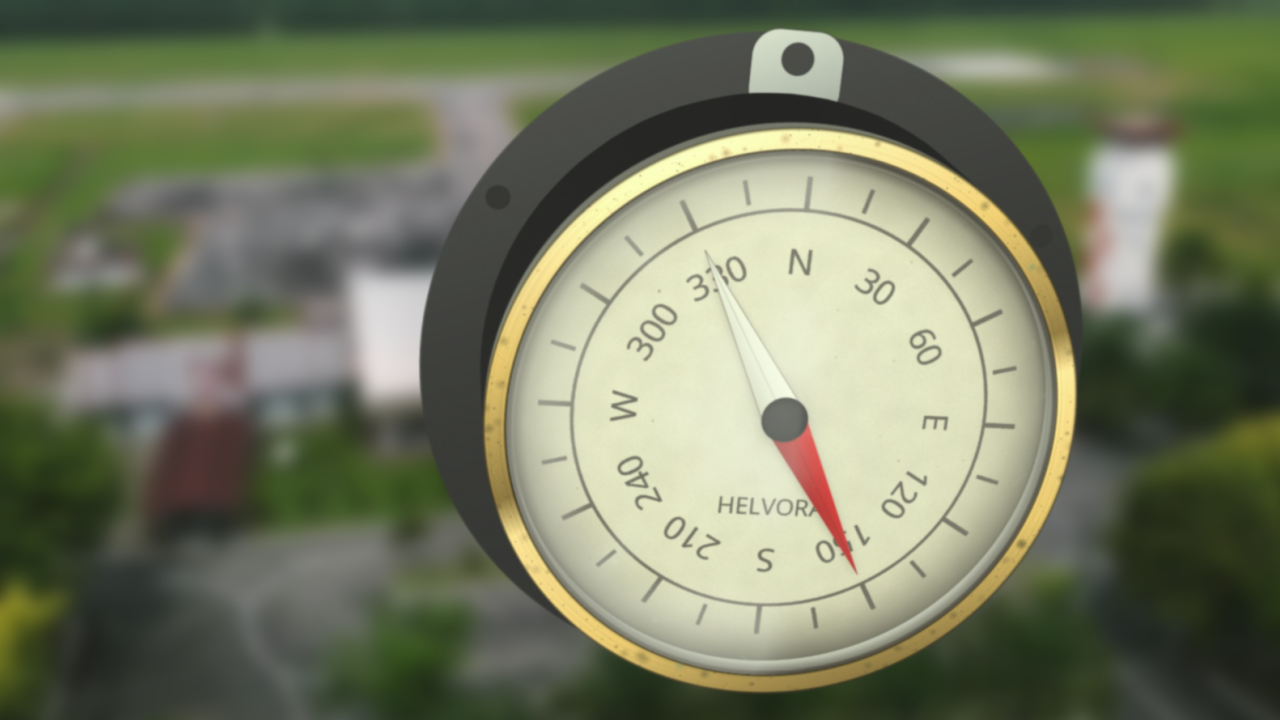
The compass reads 150 °
